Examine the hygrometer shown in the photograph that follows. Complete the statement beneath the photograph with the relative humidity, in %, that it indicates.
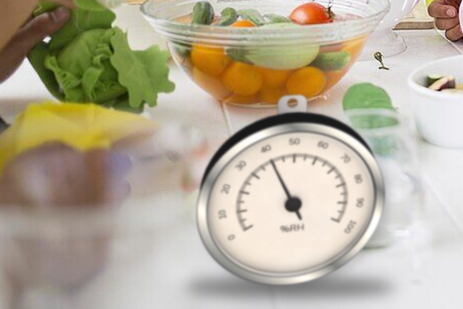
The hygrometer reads 40 %
